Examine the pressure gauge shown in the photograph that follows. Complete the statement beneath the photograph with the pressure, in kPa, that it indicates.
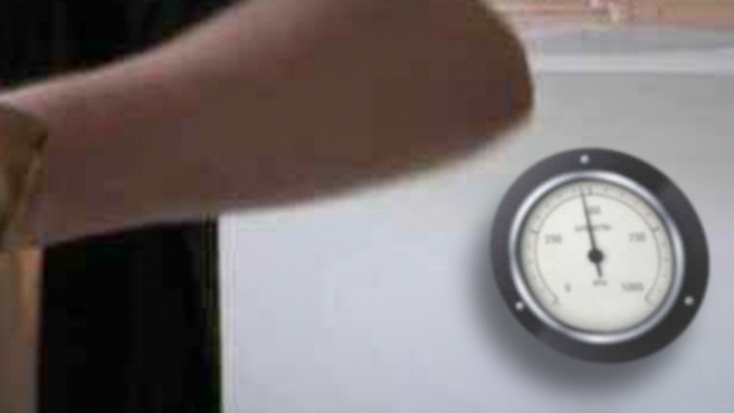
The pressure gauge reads 475 kPa
